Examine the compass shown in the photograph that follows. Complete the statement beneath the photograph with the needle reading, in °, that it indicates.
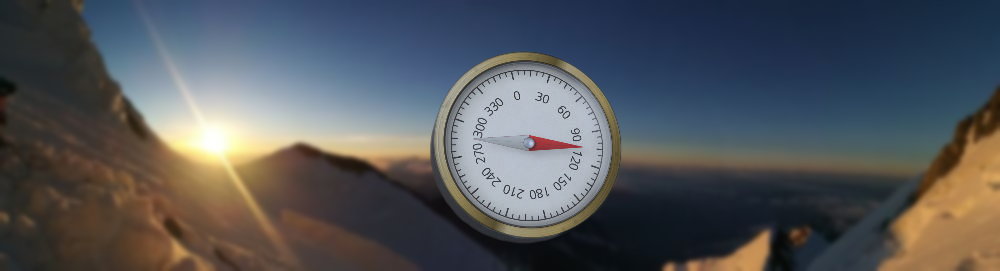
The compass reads 105 °
